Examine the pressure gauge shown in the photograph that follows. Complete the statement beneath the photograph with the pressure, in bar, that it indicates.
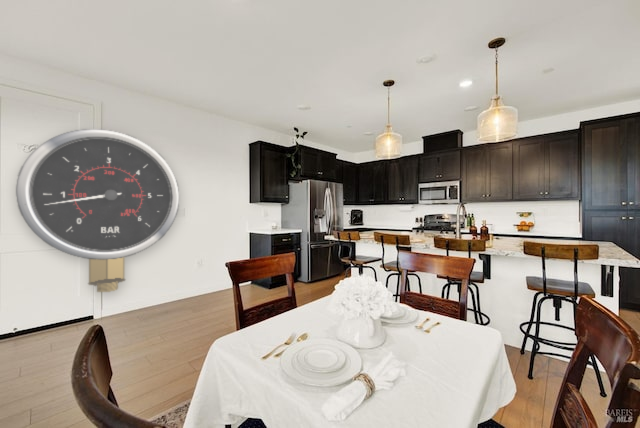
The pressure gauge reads 0.75 bar
